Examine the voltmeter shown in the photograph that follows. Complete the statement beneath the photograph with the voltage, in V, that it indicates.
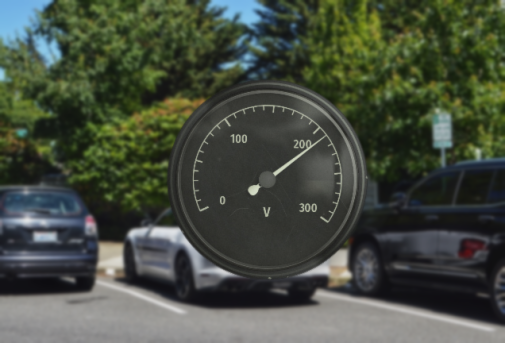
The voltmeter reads 210 V
